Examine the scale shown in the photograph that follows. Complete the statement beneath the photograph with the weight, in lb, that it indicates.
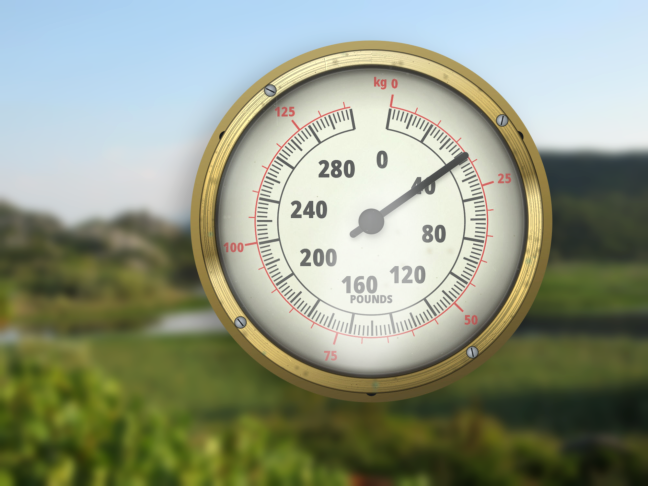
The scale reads 40 lb
